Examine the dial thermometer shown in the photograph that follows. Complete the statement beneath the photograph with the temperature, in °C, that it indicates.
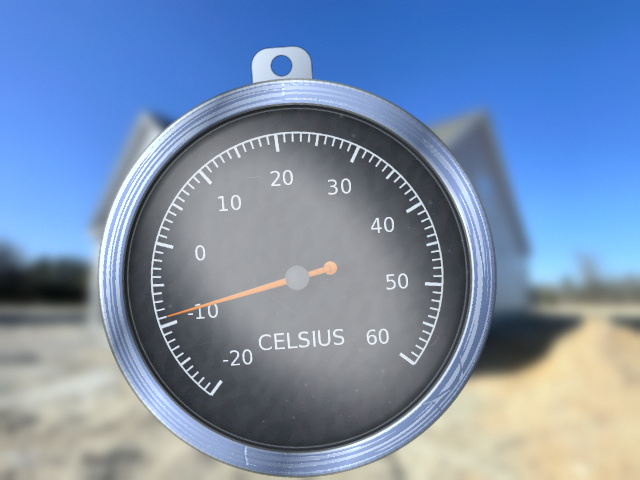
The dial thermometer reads -9 °C
